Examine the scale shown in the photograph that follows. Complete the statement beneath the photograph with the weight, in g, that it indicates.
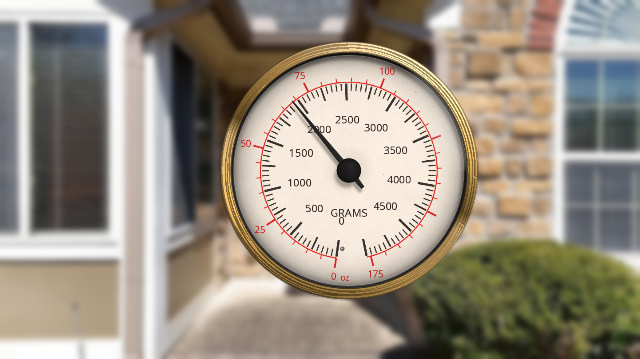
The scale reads 1950 g
